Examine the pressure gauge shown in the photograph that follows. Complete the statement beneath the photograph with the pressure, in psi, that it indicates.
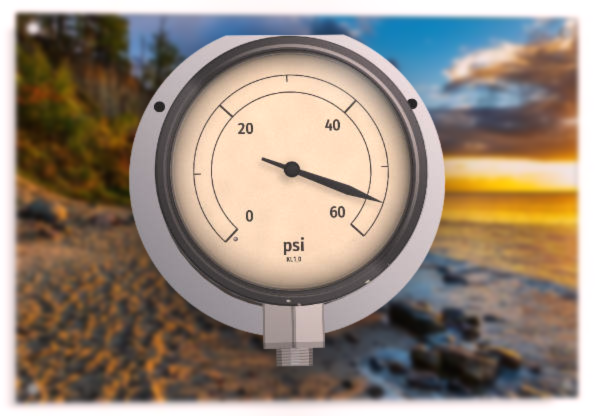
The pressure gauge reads 55 psi
